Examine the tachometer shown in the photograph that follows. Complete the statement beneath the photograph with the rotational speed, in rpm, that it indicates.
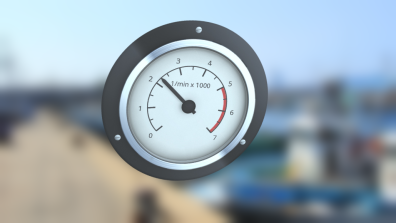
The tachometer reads 2250 rpm
